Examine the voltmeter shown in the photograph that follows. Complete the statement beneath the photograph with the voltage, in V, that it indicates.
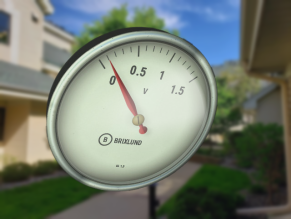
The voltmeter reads 0.1 V
